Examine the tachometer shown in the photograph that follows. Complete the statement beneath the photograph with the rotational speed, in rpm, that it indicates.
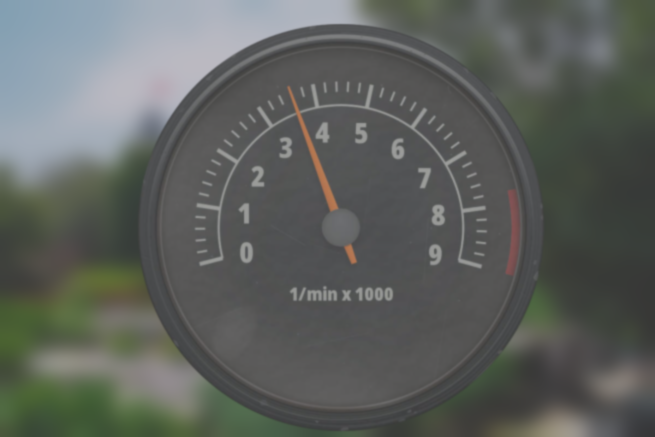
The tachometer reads 3600 rpm
